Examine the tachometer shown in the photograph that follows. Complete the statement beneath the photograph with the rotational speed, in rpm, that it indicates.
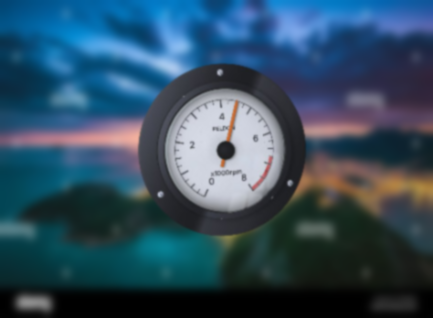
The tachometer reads 4500 rpm
